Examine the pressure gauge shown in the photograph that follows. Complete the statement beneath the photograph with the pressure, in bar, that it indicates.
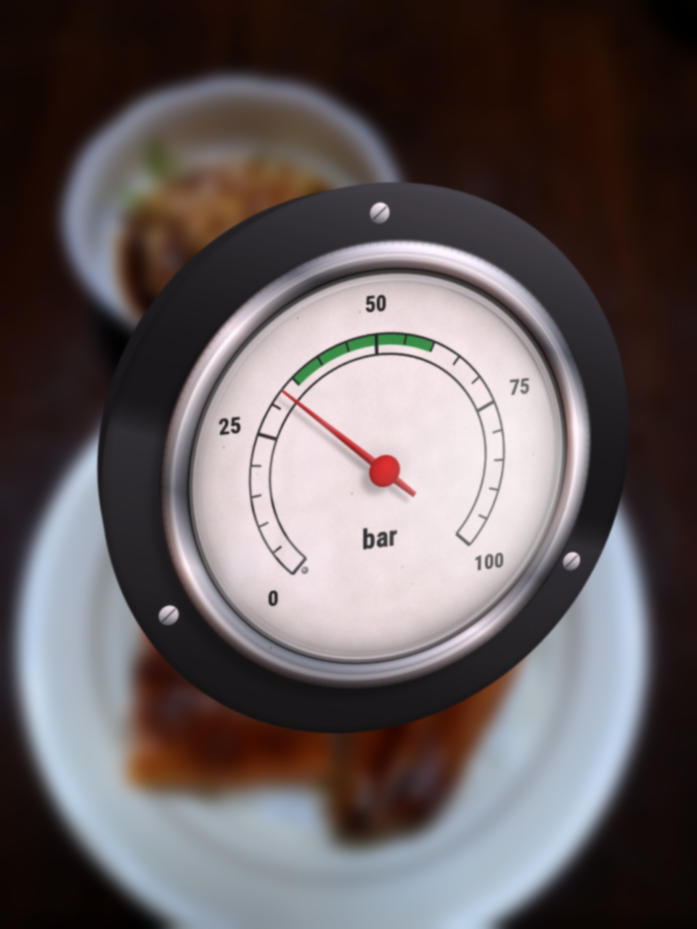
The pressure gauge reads 32.5 bar
